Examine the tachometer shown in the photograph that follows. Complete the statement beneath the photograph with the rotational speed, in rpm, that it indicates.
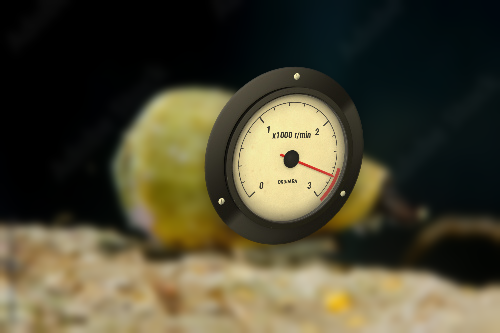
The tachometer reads 2700 rpm
